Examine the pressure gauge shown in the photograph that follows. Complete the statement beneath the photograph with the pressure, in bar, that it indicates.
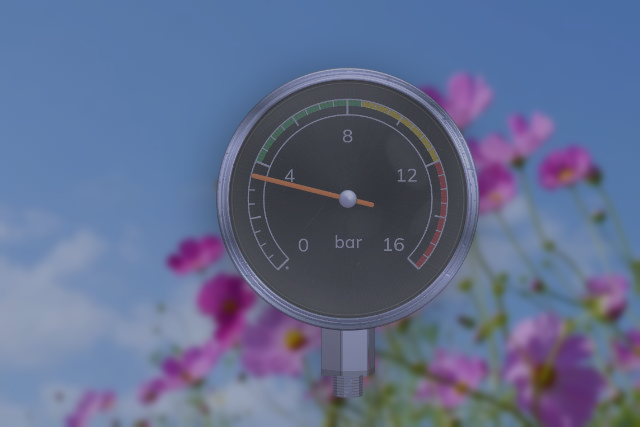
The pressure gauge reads 3.5 bar
